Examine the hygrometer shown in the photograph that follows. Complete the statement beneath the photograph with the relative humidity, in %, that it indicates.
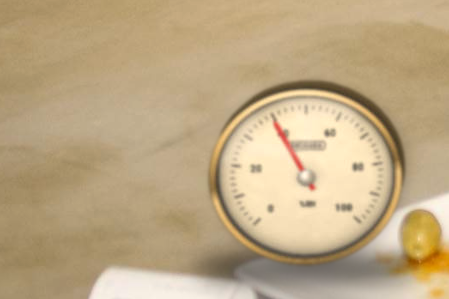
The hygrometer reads 40 %
